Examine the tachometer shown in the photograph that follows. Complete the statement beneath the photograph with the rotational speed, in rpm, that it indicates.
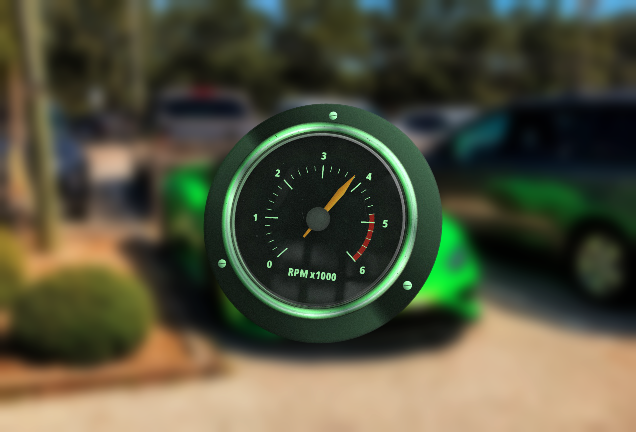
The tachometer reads 3800 rpm
